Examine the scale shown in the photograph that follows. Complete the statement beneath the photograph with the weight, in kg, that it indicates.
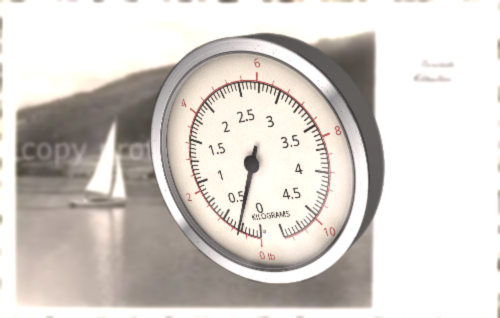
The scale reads 0.25 kg
